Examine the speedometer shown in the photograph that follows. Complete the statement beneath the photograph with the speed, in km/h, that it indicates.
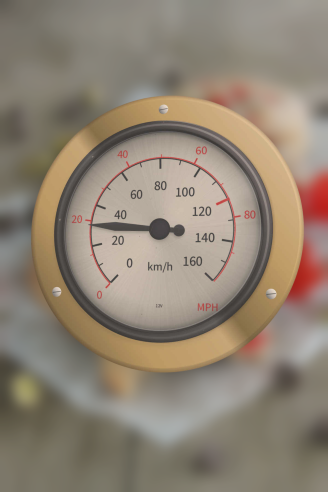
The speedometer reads 30 km/h
